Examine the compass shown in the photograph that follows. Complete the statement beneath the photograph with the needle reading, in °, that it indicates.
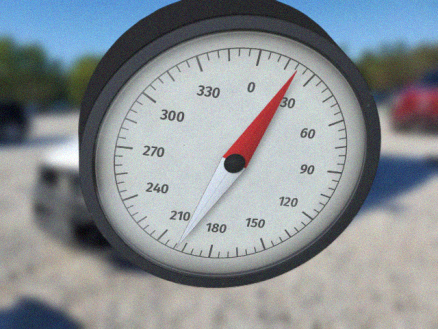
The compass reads 20 °
